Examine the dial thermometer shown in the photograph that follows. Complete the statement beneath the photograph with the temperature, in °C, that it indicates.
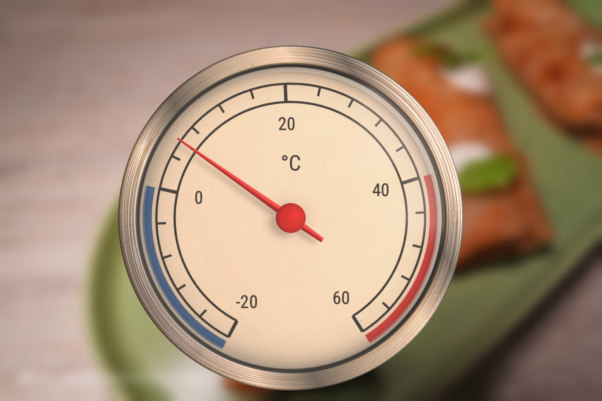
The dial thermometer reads 6 °C
